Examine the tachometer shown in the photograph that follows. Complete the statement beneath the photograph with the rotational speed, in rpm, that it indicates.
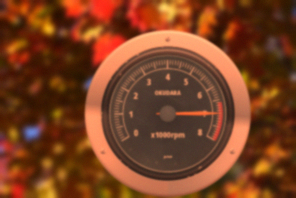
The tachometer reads 7000 rpm
